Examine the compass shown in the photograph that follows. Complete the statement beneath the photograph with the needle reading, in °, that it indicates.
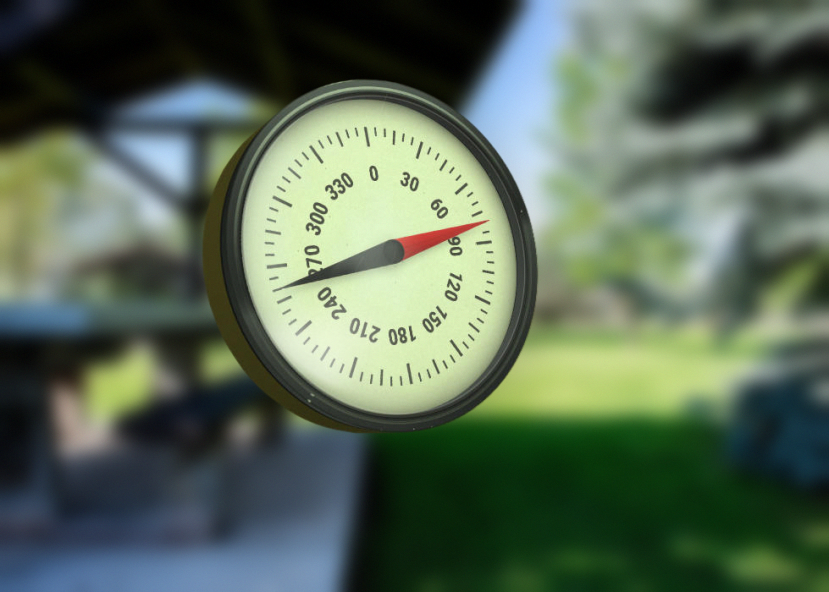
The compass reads 80 °
